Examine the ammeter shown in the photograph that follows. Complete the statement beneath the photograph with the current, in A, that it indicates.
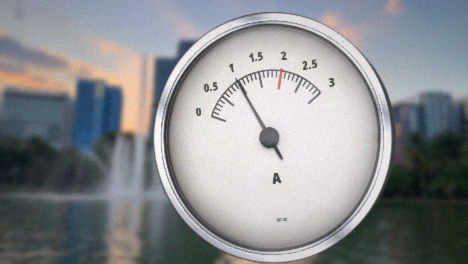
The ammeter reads 1 A
